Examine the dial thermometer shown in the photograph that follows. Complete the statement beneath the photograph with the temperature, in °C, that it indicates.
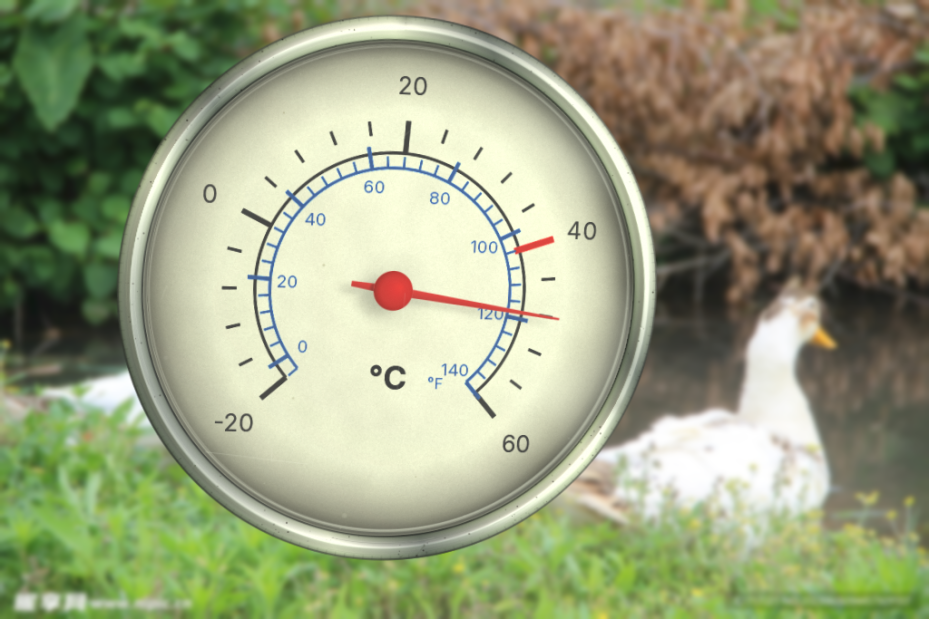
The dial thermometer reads 48 °C
